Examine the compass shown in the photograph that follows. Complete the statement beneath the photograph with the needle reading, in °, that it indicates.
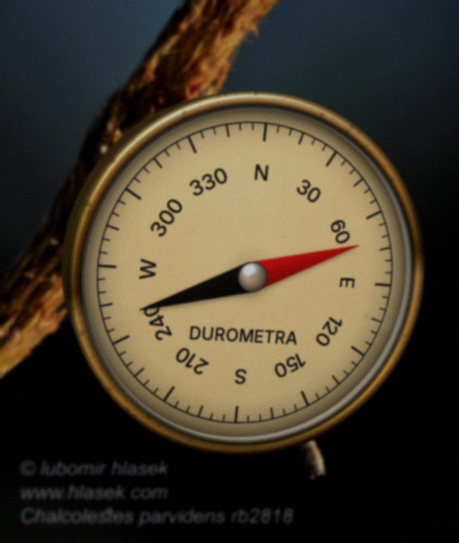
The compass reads 70 °
